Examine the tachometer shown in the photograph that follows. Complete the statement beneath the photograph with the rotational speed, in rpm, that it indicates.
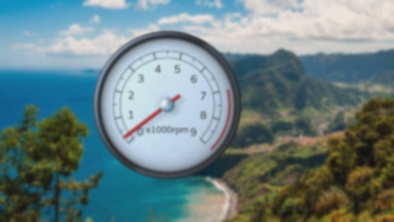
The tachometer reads 250 rpm
